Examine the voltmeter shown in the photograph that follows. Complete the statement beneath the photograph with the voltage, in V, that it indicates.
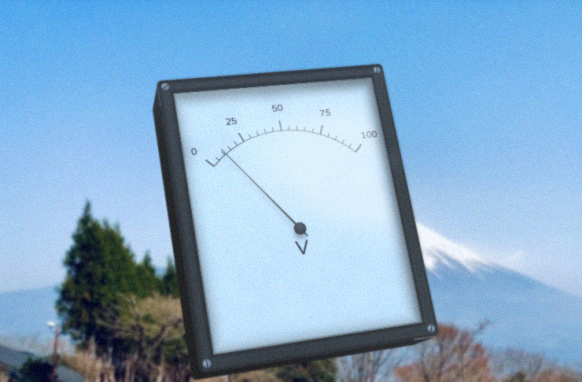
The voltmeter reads 10 V
